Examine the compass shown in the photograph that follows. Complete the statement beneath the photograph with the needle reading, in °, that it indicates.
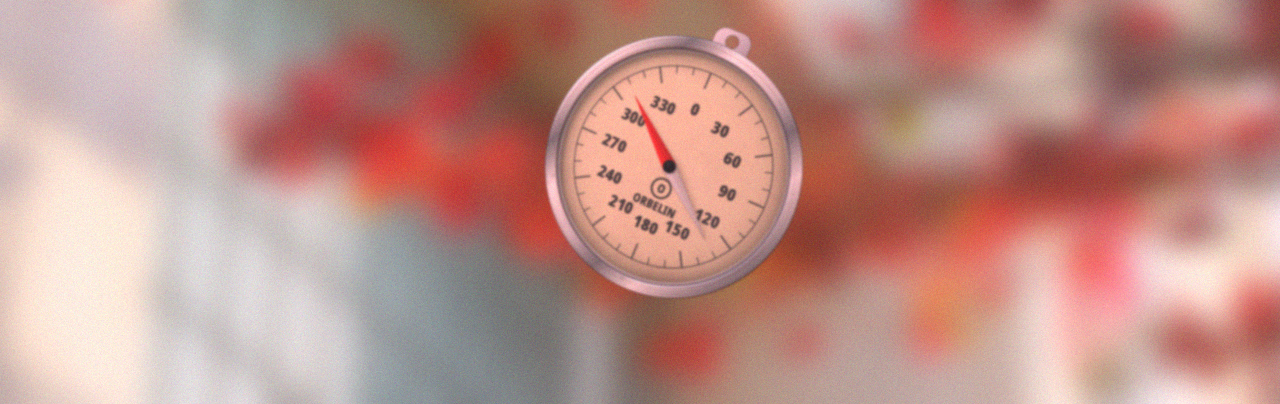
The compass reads 310 °
